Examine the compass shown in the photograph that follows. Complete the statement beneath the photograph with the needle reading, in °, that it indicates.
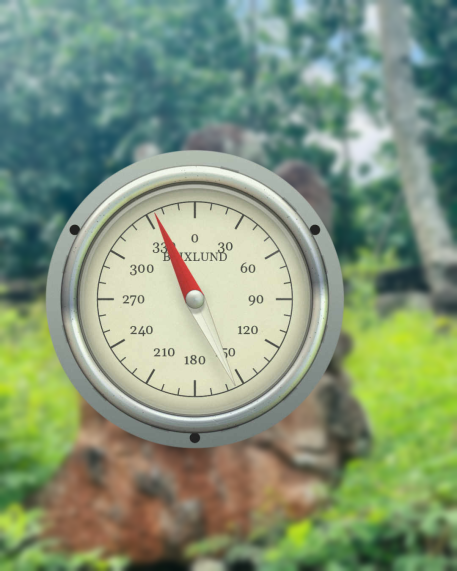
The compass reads 335 °
